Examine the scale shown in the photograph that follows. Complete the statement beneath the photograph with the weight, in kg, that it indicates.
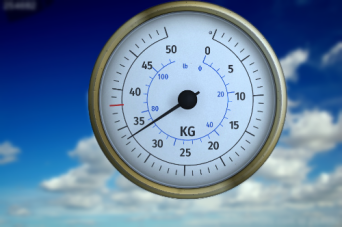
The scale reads 33.5 kg
